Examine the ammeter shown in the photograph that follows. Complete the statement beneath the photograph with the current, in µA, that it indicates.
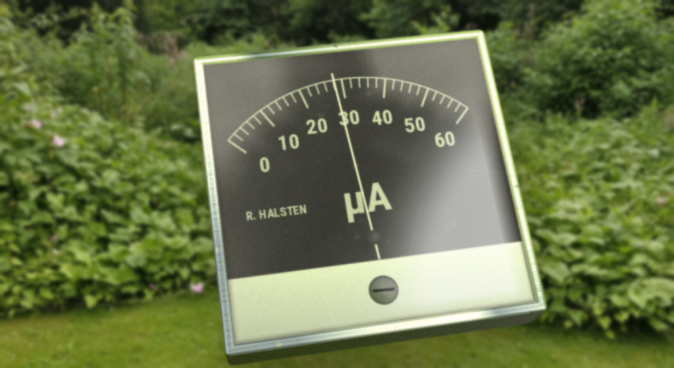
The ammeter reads 28 µA
